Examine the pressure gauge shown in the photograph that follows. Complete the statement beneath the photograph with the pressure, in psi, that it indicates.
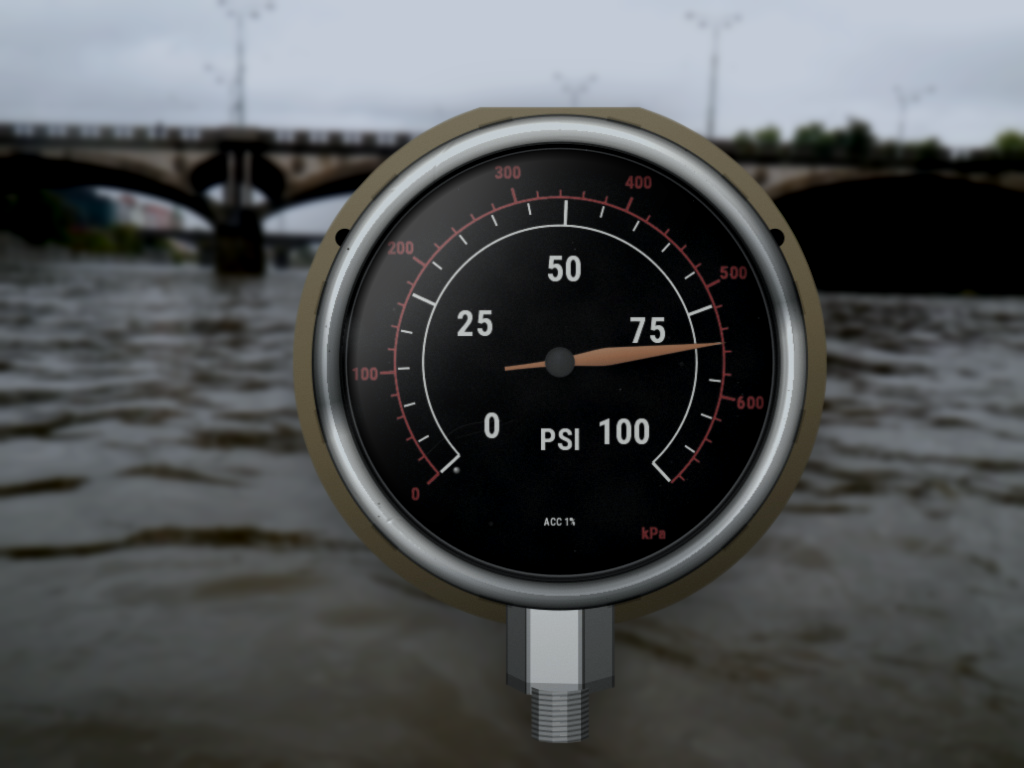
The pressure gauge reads 80 psi
